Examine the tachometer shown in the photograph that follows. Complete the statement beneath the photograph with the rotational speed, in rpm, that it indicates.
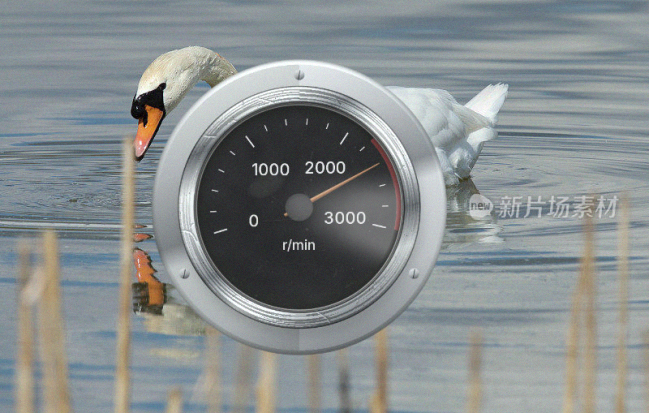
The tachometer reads 2400 rpm
